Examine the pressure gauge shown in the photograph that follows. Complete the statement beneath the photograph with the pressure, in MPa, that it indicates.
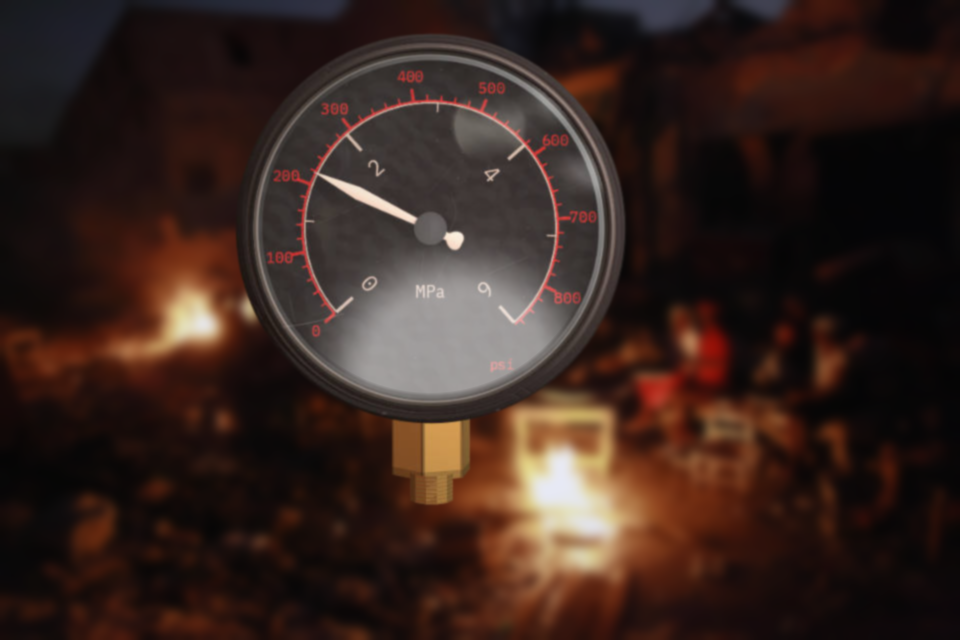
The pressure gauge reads 1.5 MPa
